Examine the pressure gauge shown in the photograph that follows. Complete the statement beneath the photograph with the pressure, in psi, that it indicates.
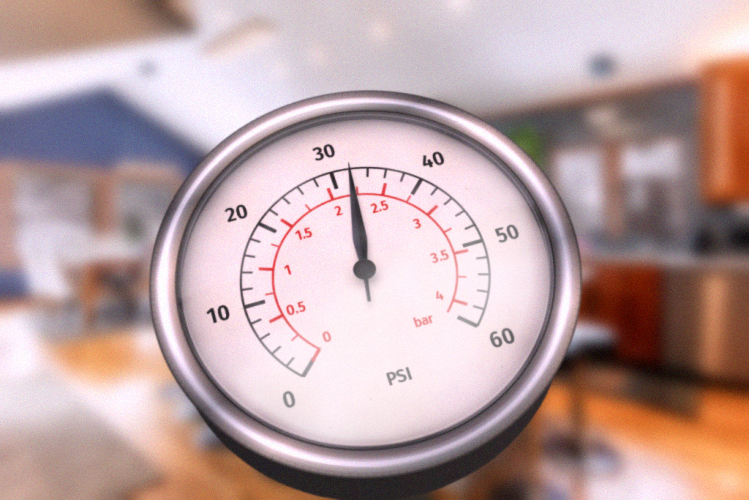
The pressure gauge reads 32 psi
